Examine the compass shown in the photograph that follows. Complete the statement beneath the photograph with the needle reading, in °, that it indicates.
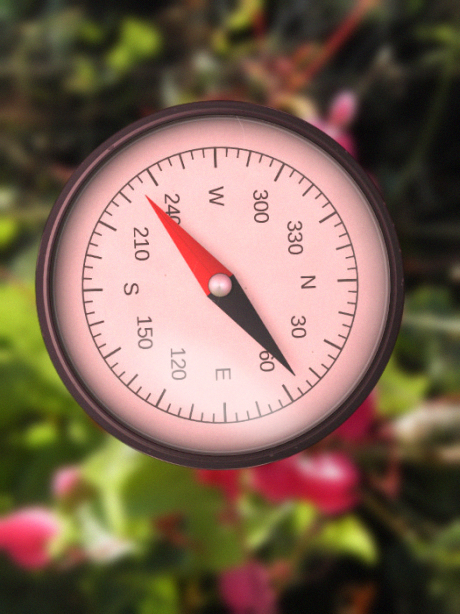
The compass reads 232.5 °
